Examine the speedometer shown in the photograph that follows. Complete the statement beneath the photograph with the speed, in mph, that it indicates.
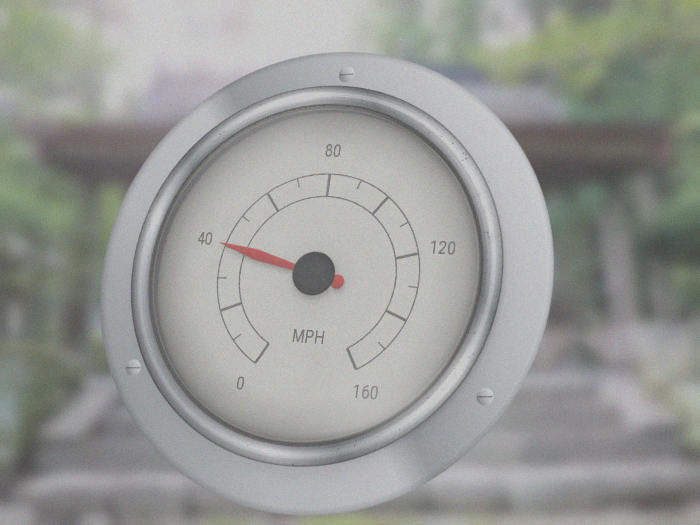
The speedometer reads 40 mph
